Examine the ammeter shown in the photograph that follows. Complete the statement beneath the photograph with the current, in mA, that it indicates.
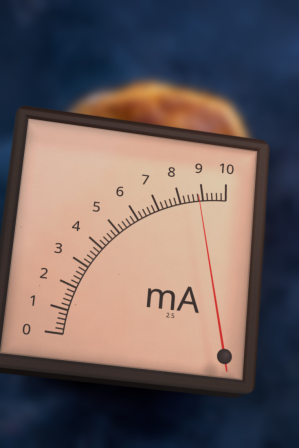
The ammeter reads 8.8 mA
